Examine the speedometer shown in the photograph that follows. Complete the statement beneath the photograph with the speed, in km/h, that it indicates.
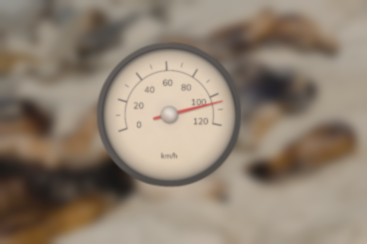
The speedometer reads 105 km/h
